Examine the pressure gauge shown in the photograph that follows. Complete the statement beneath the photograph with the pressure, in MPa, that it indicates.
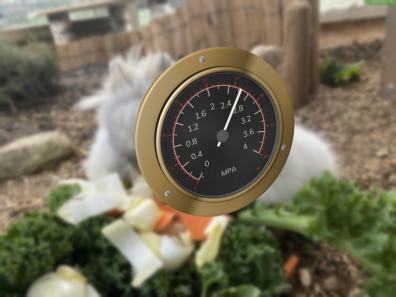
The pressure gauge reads 2.6 MPa
